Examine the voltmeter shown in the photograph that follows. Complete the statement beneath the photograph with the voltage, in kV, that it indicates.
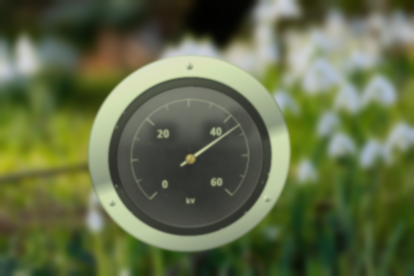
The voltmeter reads 42.5 kV
